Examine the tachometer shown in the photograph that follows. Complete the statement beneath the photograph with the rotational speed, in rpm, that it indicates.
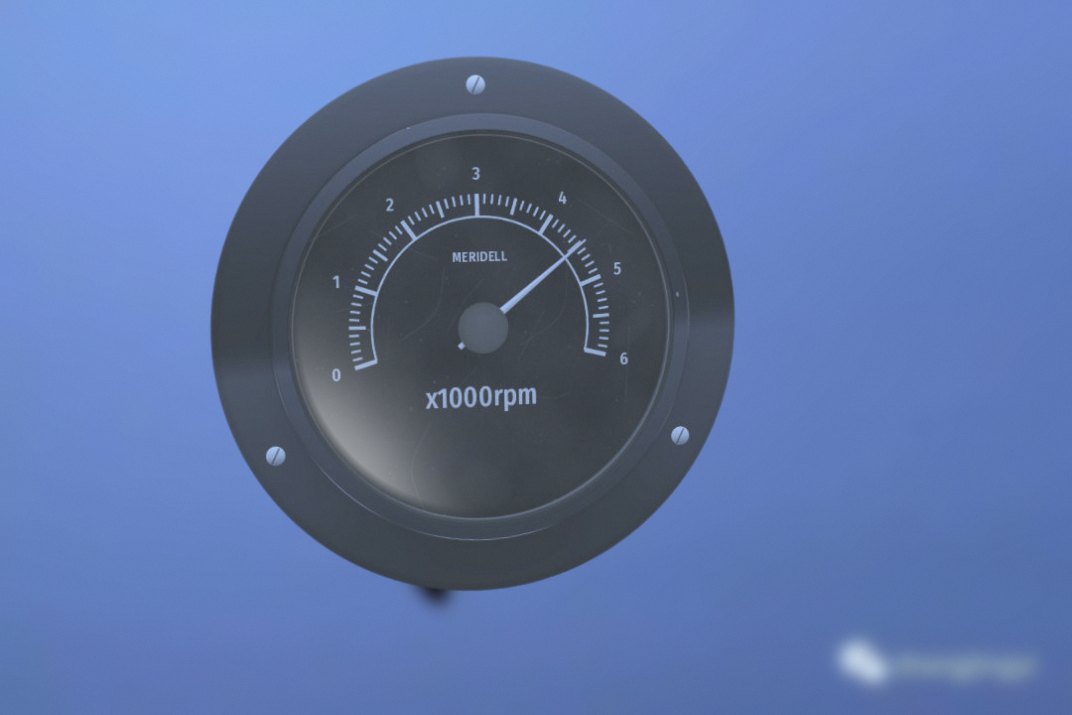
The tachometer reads 4500 rpm
